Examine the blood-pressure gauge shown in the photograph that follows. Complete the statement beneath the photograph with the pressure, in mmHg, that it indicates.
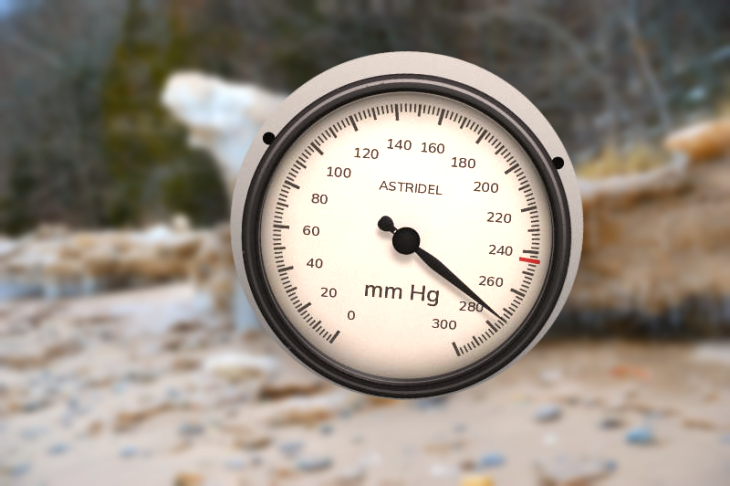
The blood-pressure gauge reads 274 mmHg
